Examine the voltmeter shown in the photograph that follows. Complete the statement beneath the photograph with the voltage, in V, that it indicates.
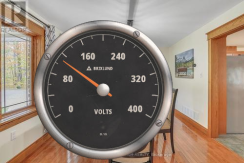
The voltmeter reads 110 V
